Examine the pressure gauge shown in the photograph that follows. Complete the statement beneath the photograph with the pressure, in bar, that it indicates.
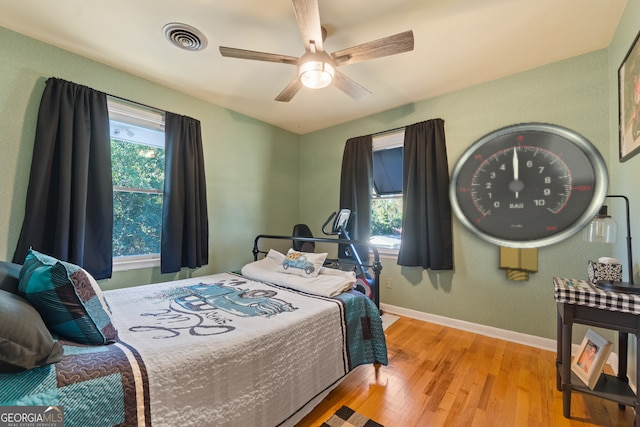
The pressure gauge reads 5 bar
